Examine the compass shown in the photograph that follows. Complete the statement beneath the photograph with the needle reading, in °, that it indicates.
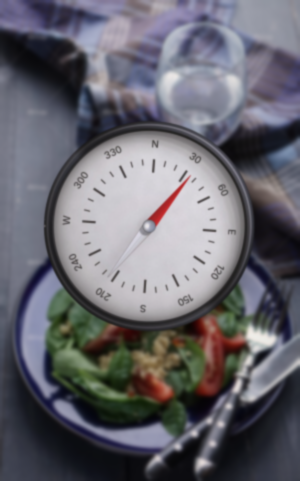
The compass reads 35 °
